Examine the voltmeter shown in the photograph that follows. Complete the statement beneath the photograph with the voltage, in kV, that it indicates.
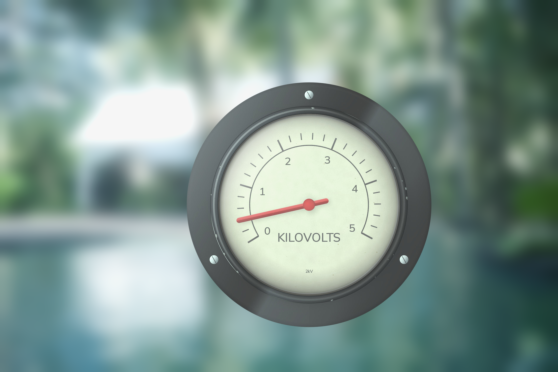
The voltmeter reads 0.4 kV
